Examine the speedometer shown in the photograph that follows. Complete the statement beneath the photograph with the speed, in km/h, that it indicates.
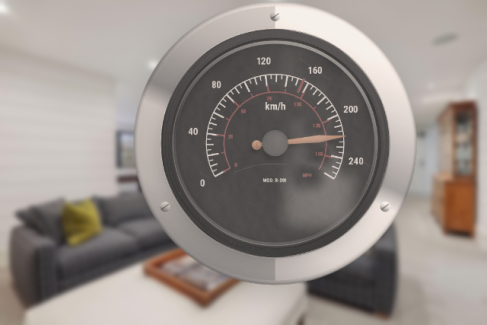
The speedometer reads 220 km/h
